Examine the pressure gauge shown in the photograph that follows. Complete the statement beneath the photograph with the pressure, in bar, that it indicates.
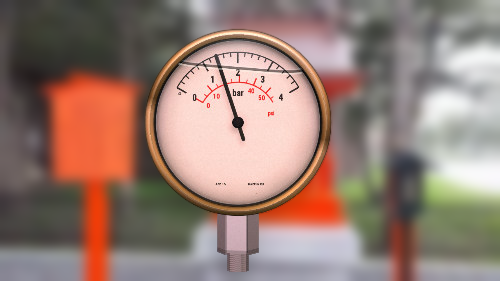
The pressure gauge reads 1.4 bar
